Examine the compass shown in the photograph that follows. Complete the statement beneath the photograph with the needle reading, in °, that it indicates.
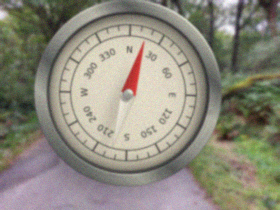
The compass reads 15 °
